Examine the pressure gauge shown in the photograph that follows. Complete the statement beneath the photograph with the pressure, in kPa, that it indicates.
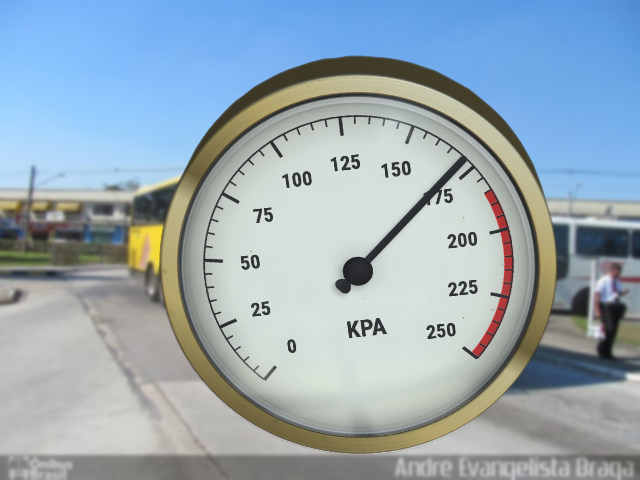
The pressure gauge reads 170 kPa
